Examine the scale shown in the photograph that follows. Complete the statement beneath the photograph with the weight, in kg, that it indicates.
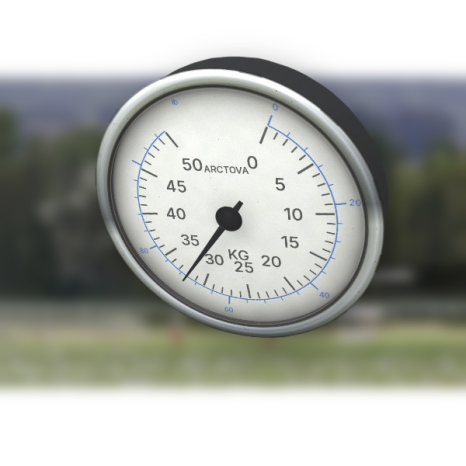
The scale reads 32 kg
